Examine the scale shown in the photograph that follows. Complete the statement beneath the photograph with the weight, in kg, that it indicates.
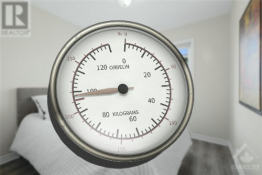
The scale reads 98 kg
